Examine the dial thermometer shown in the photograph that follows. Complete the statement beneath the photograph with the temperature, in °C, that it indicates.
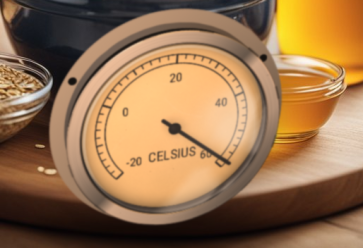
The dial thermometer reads 58 °C
